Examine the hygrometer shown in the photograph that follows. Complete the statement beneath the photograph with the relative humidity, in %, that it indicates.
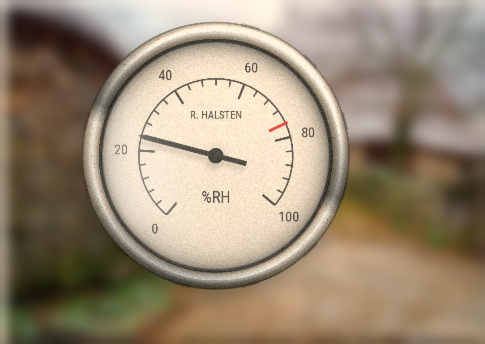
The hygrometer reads 24 %
